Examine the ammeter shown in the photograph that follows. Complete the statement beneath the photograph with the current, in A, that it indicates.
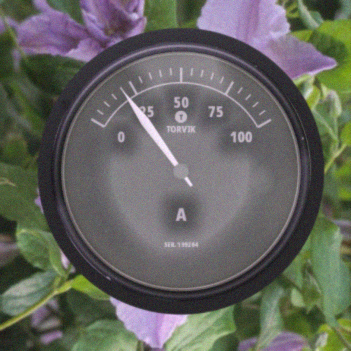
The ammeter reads 20 A
